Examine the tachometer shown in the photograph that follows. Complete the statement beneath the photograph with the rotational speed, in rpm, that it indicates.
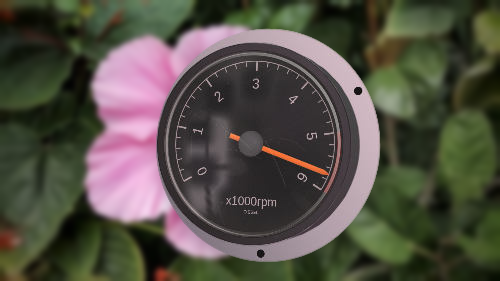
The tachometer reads 5700 rpm
